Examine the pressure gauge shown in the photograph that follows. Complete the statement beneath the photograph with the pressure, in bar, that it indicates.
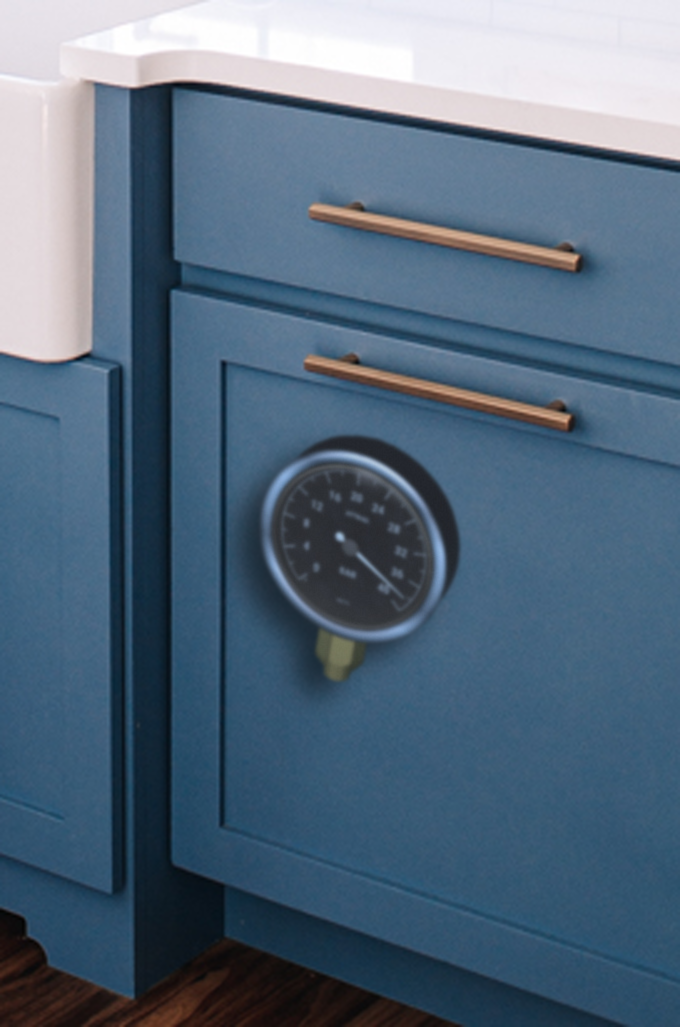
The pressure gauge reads 38 bar
